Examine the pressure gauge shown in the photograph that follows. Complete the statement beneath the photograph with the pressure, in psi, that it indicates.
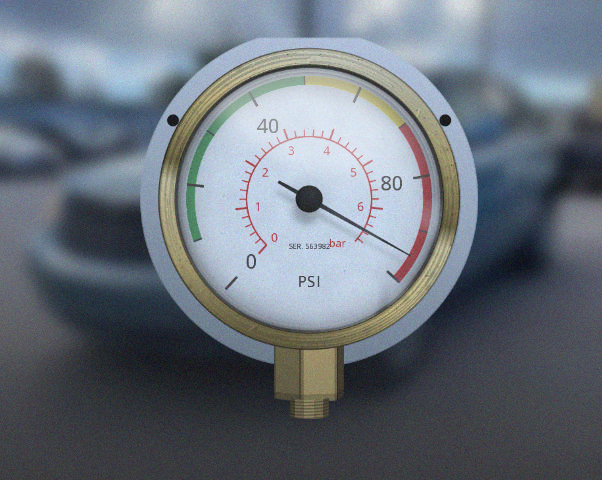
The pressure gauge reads 95 psi
